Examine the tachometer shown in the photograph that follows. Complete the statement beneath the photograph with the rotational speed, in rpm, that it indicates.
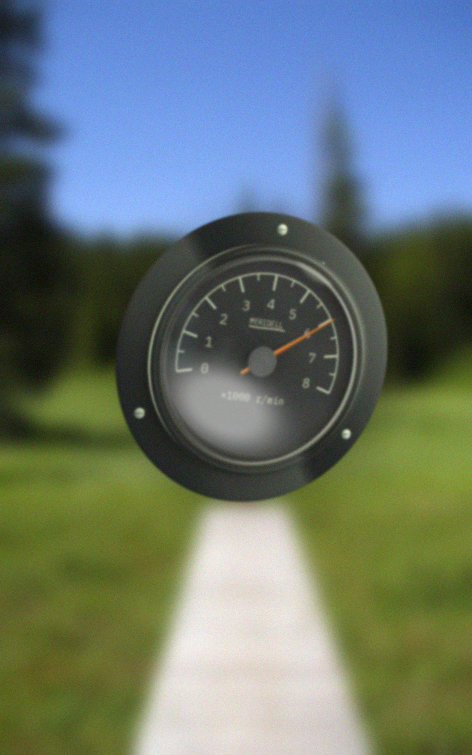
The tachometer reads 6000 rpm
